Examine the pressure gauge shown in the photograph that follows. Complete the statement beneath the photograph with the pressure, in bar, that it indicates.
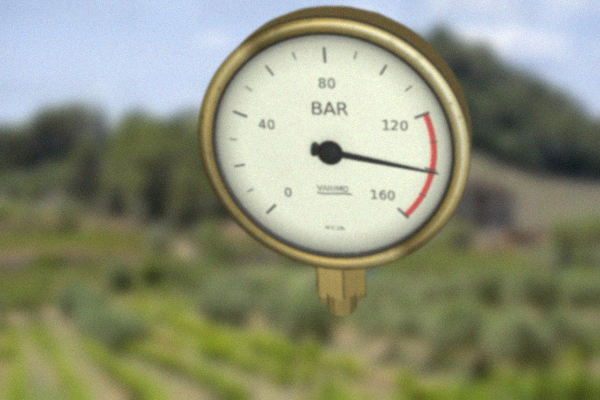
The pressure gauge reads 140 bar
